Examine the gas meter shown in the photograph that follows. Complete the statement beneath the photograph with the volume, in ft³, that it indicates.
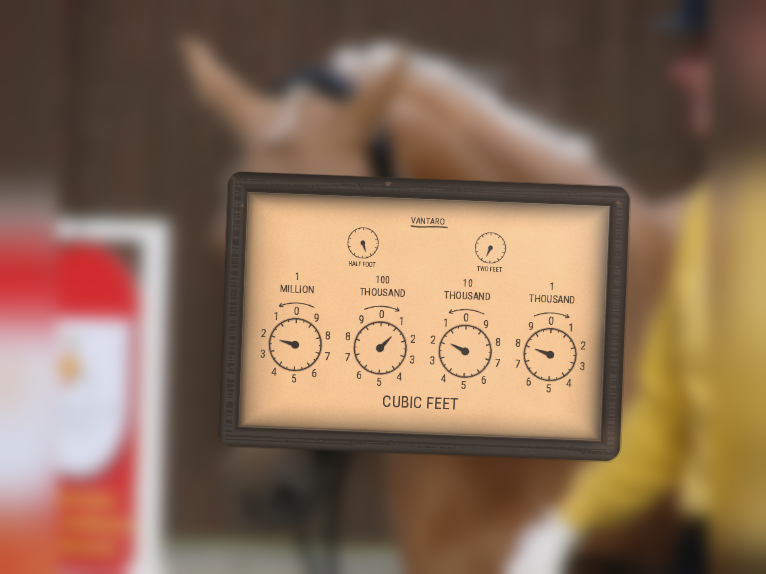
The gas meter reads 211800 ft³
